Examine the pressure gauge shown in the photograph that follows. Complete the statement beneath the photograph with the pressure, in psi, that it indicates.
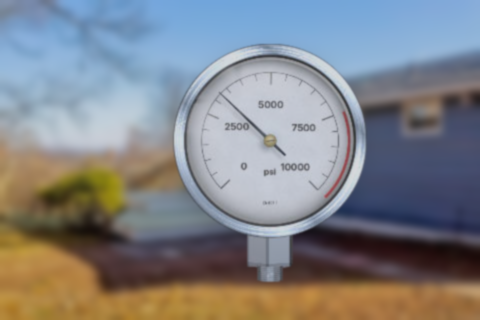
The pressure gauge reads 3250 psi
